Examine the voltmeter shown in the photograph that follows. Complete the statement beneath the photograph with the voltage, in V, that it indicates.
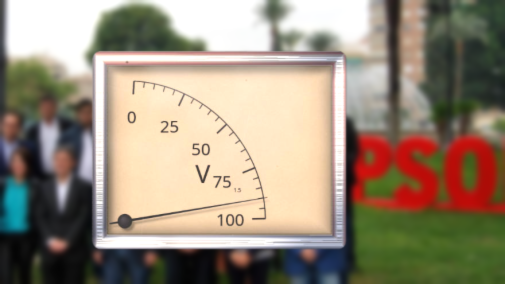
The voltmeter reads 90 V
